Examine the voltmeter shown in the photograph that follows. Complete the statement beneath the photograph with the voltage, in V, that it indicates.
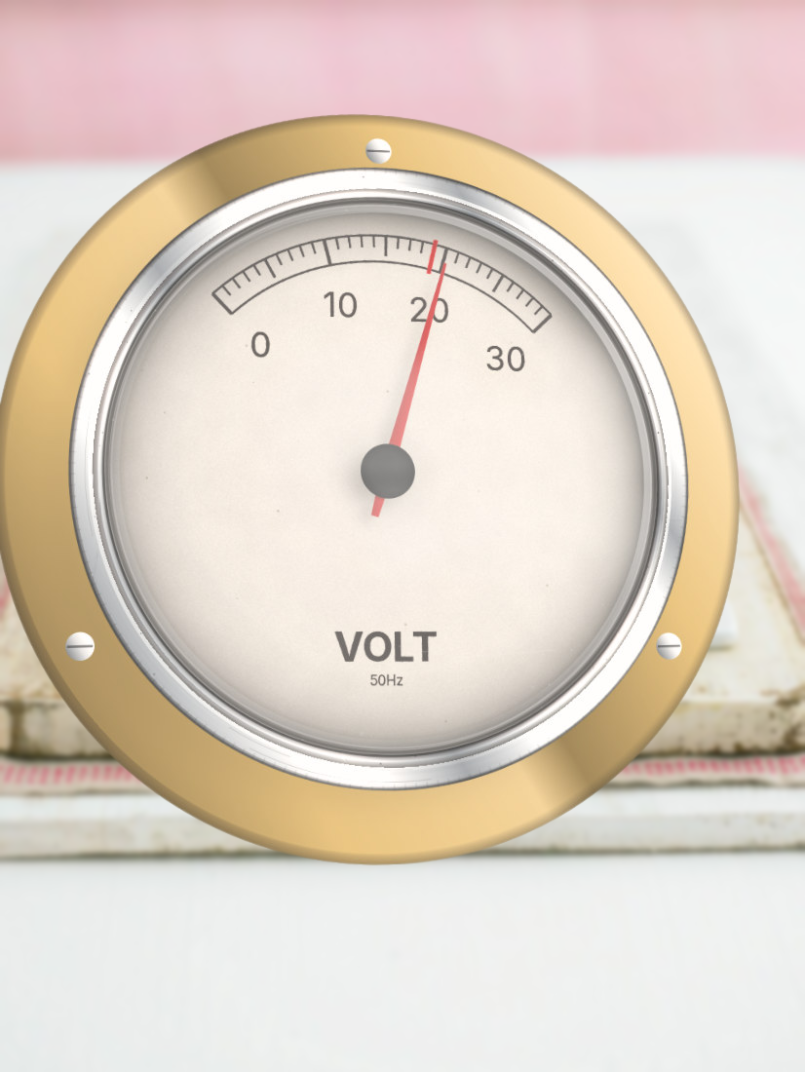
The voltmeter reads 20 V
